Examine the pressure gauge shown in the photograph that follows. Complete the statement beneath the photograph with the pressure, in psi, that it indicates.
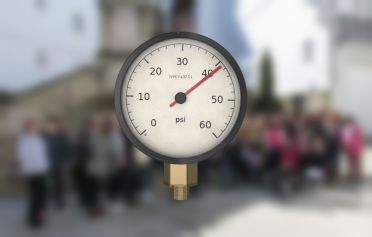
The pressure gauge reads 41 psi
